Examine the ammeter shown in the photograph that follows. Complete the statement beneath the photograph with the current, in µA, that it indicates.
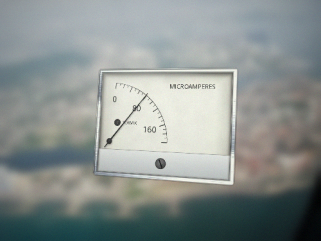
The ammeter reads 80 µA
